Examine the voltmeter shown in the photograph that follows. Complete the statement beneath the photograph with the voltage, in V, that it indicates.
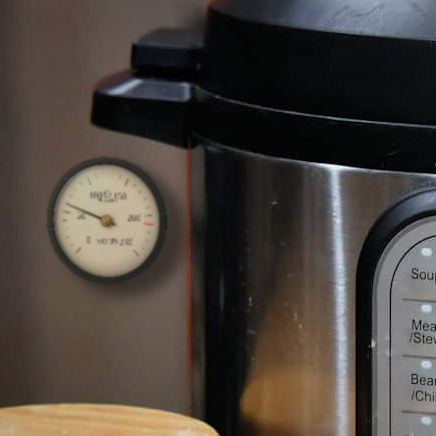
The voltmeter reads 60 V
